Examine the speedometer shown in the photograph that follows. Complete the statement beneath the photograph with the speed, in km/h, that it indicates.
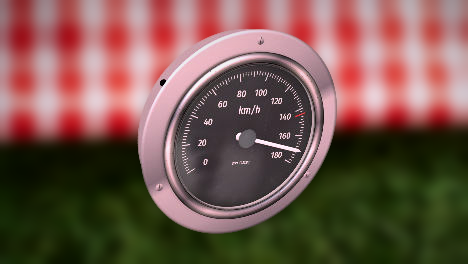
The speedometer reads 170 km/h
